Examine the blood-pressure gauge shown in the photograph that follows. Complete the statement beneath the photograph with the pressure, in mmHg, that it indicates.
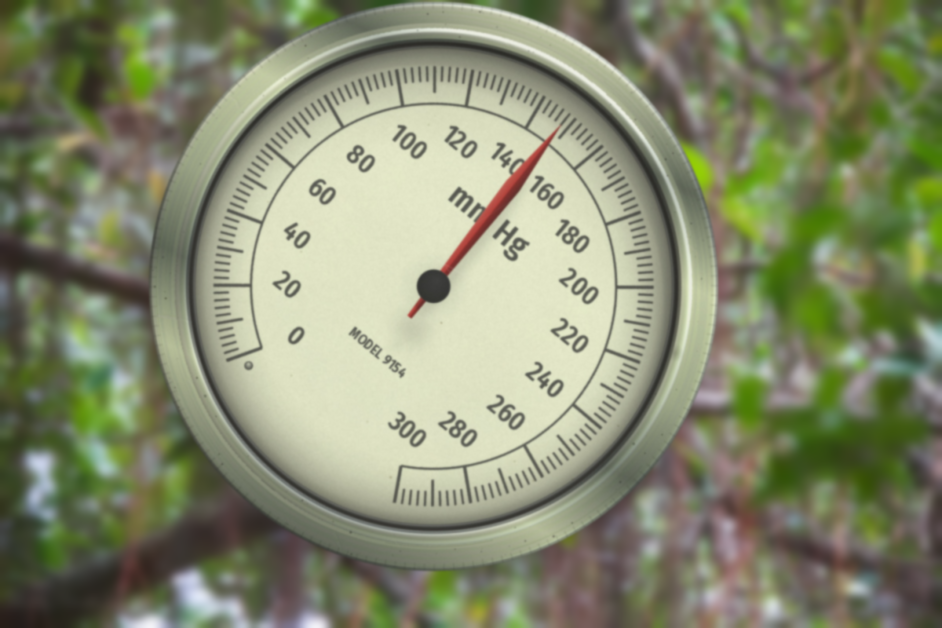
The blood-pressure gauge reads 148 mmHg
